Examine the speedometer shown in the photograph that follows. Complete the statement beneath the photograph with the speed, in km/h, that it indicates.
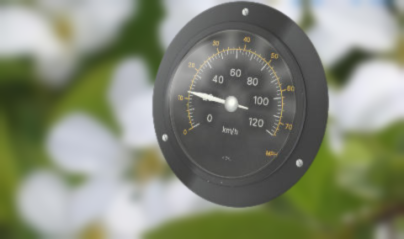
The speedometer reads 20 km/h
